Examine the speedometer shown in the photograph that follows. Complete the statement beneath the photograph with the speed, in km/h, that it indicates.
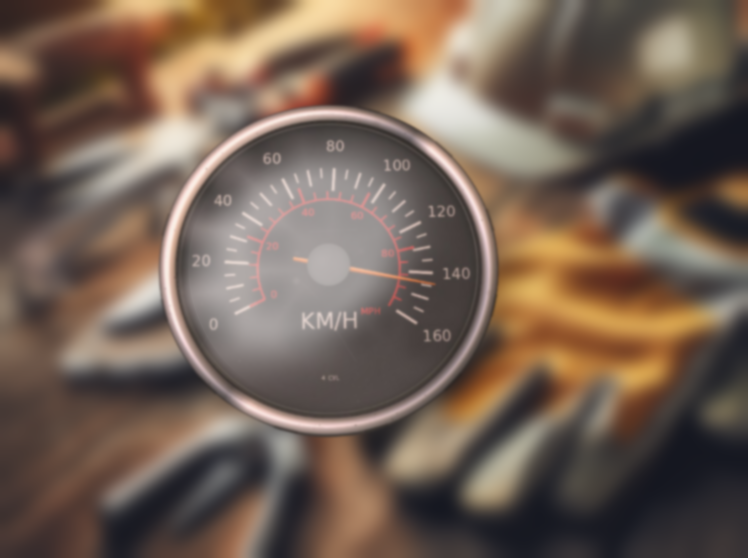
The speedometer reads 145 km/h
